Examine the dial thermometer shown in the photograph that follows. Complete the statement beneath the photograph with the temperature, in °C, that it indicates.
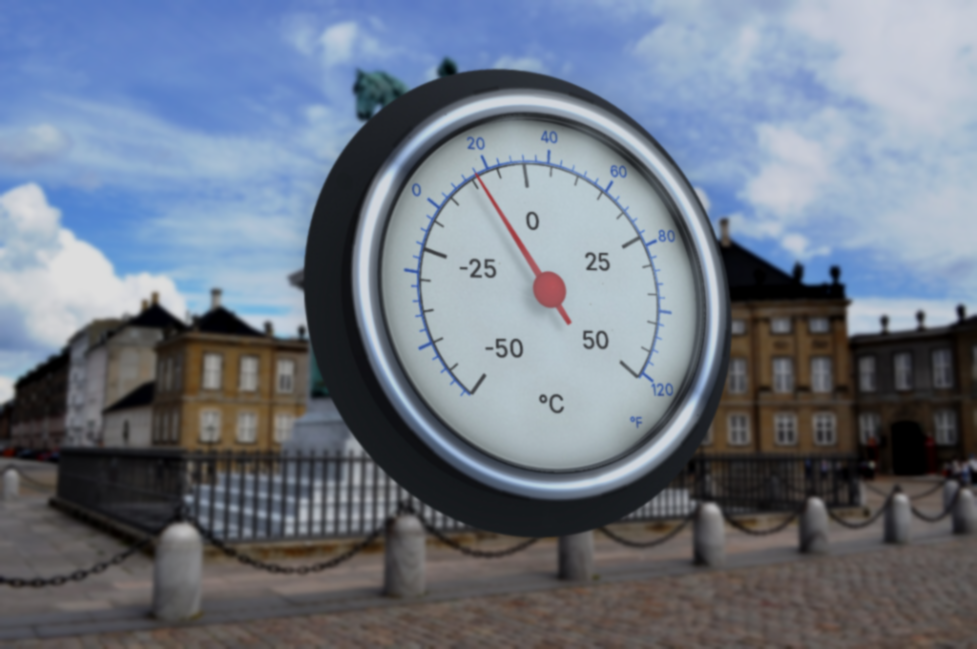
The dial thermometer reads -10 °C
